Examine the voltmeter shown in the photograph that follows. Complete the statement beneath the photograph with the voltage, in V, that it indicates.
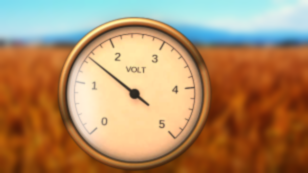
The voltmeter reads 1.5 V
